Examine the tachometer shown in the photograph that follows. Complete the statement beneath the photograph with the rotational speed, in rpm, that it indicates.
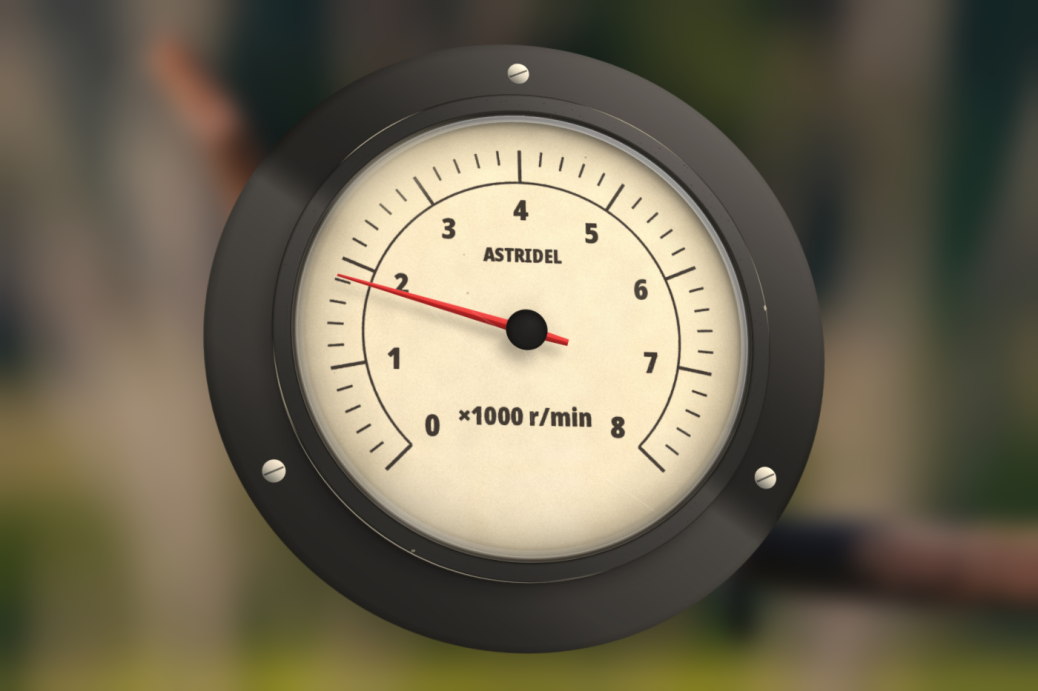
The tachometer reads 1800 rpm
